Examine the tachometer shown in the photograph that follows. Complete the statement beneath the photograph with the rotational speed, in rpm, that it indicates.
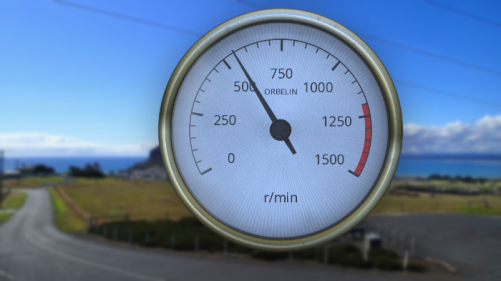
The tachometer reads 550 rpm
